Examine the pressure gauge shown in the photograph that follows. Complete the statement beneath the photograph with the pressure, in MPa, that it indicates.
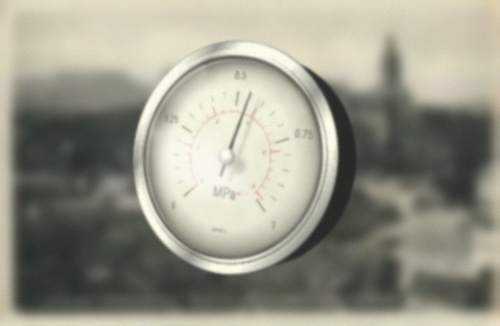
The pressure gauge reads 0.55 MPa
